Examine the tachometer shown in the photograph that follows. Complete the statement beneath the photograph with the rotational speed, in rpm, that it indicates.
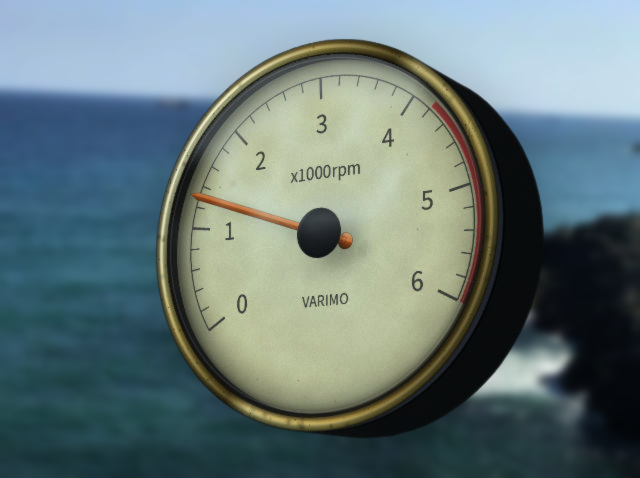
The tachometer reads 1300 rpm
